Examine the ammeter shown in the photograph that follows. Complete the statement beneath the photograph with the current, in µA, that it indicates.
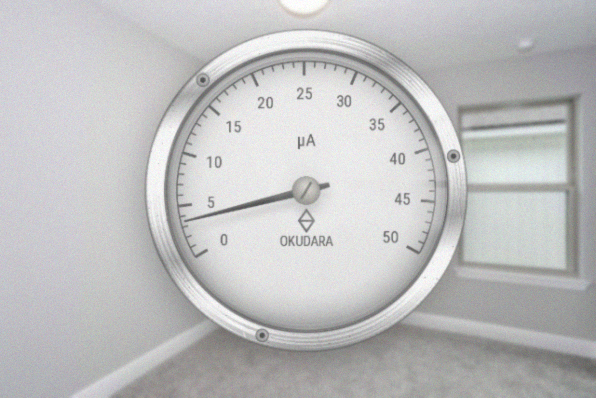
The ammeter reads 3.5 µA
